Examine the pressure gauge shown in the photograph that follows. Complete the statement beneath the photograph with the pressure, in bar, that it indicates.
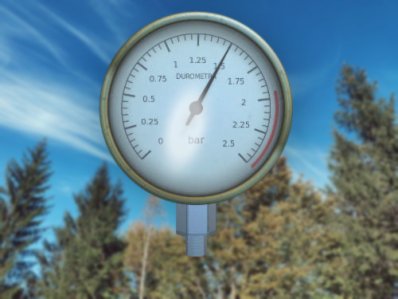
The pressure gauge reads 1.5 bar
